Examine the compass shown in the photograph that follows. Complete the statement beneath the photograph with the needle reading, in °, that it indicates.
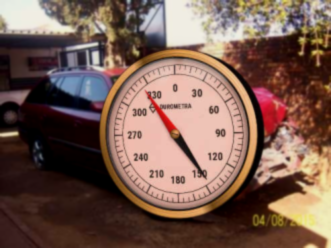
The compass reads 325 °
